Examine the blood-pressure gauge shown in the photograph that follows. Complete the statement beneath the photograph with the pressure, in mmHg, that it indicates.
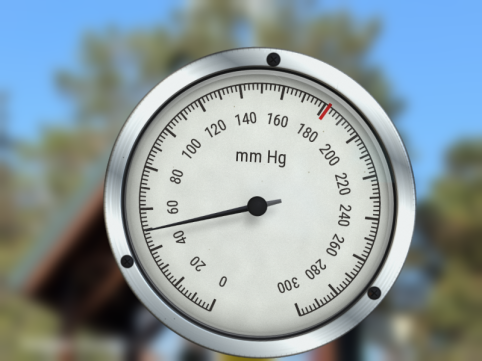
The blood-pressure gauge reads 50 mmHg
